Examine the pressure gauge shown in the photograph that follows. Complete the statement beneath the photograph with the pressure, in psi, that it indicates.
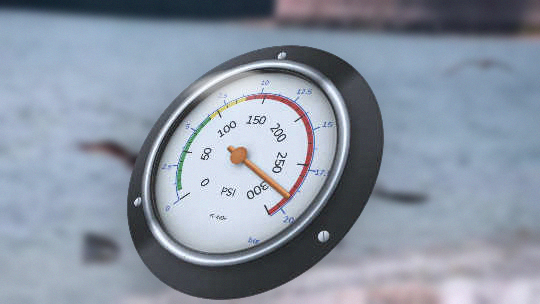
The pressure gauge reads 280 psi
